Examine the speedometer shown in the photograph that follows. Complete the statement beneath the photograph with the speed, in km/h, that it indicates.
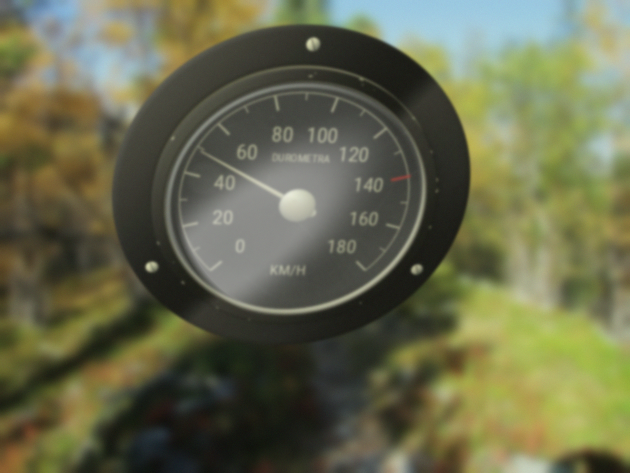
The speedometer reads 50 km/h
